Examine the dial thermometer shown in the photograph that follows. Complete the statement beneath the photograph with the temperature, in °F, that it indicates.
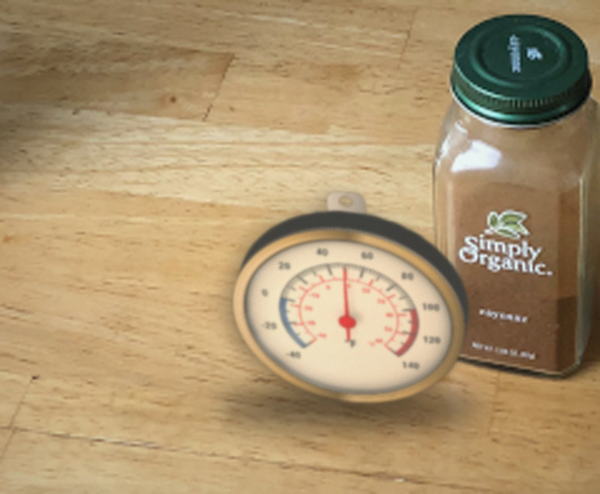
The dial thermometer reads 50 °F
